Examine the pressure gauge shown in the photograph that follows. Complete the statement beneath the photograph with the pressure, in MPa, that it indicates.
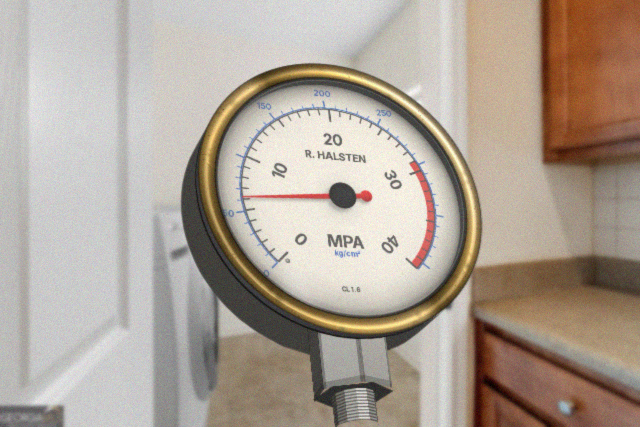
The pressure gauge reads 6 MPa
